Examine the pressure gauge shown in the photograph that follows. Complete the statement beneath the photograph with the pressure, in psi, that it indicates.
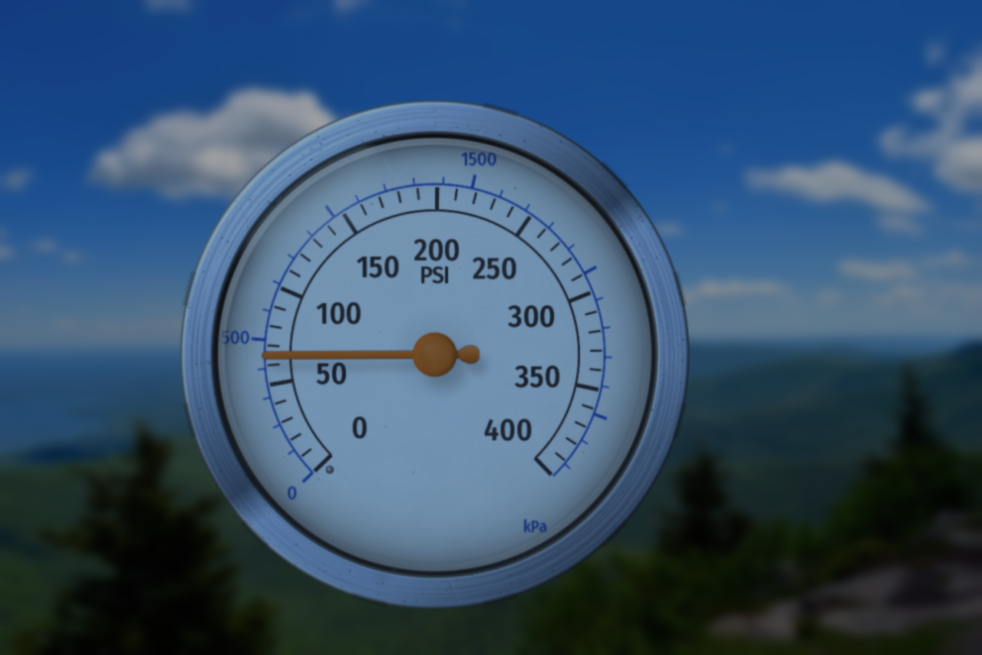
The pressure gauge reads 65 psi
